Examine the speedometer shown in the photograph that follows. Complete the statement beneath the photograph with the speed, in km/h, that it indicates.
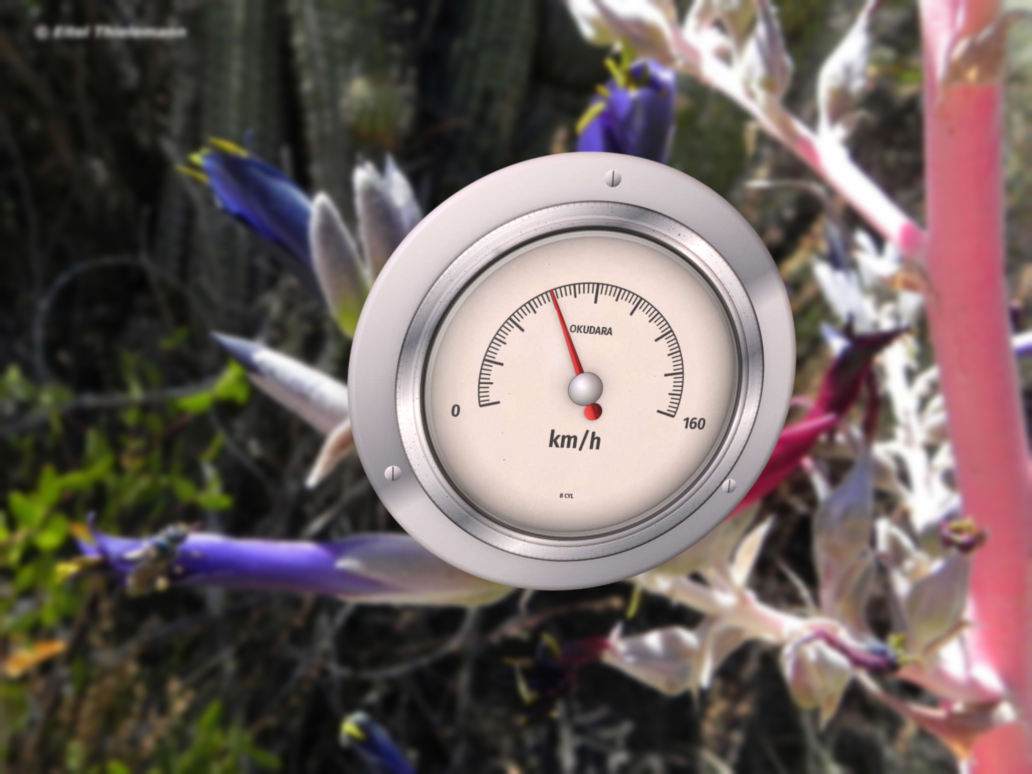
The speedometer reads 60 km/h
